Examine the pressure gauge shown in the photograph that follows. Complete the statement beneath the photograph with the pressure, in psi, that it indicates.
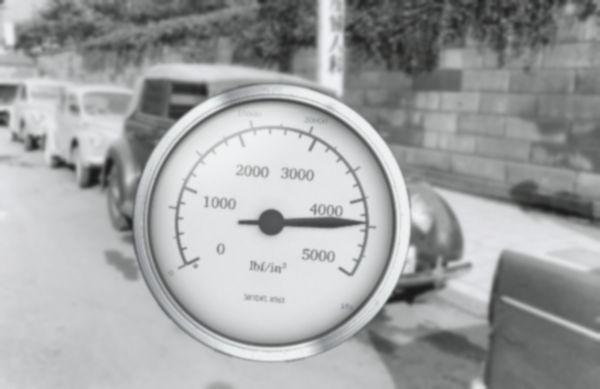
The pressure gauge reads 4300 psi
